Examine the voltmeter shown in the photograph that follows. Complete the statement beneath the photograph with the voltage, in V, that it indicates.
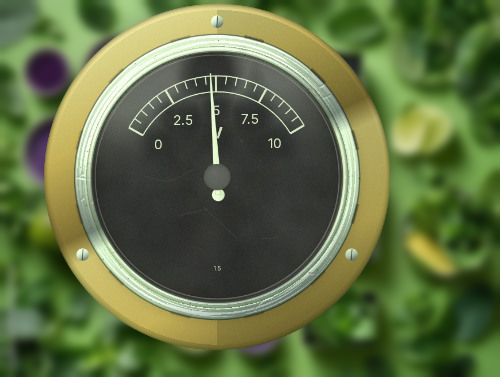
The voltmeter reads 4.75 V
